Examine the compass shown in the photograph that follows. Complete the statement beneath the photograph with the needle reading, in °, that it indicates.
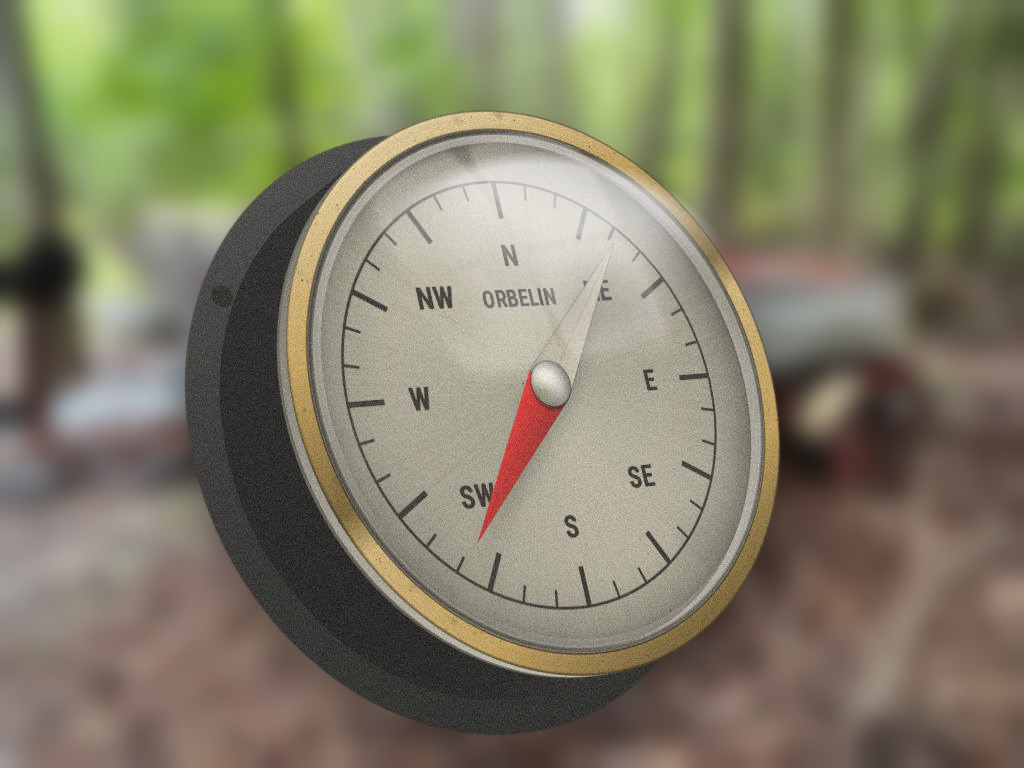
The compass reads 220 °
